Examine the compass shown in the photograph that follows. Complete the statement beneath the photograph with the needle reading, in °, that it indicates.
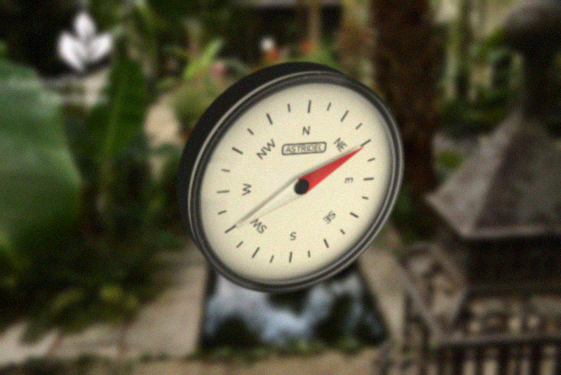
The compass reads 60 °
